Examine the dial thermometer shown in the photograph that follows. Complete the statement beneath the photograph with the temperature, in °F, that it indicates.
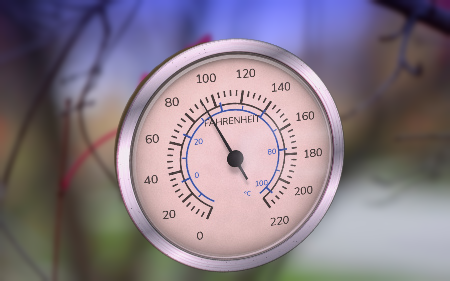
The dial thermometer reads 92 °F
